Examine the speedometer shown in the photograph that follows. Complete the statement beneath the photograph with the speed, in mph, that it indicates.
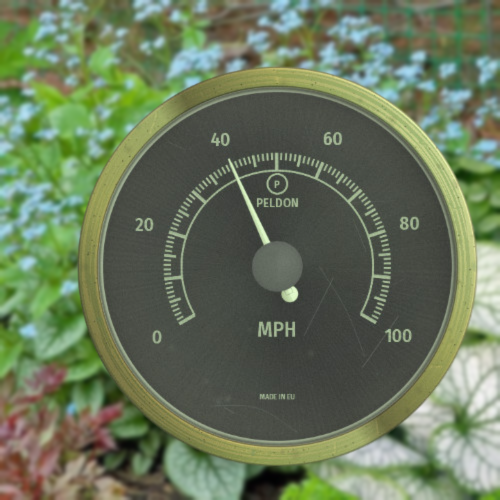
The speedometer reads 40 mph
